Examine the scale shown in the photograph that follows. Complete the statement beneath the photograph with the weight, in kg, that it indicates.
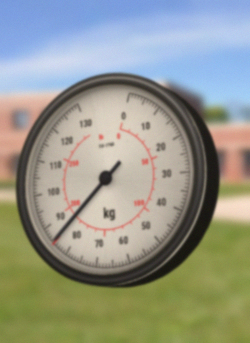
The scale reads 85 kg
